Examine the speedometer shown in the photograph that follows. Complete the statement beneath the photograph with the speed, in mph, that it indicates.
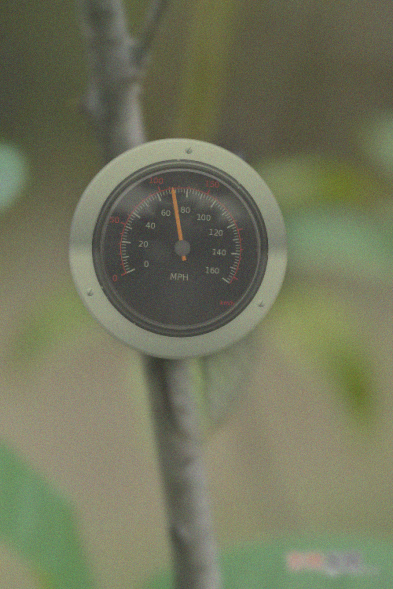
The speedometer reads 70 mph
